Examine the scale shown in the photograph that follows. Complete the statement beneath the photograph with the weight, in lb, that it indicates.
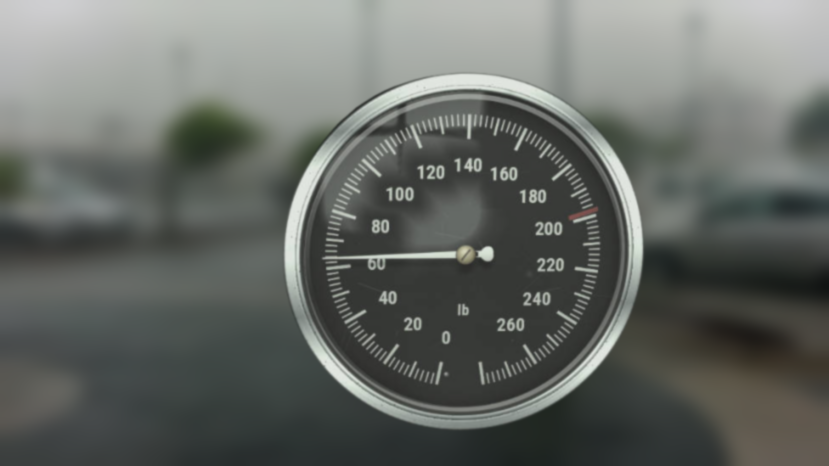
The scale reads 64 lb
